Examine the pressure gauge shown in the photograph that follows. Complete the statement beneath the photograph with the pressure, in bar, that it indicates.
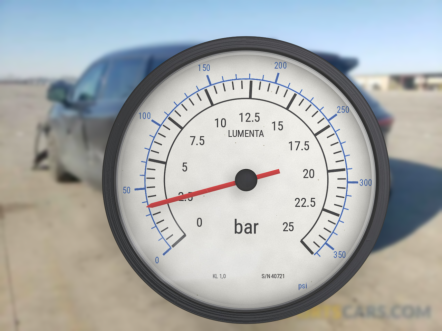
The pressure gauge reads 2.5 bar
